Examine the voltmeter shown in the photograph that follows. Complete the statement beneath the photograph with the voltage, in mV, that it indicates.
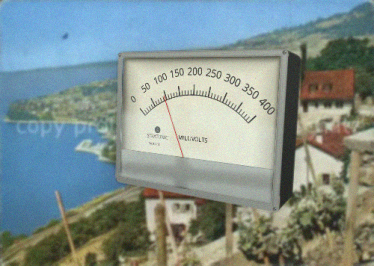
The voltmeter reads 100 mV
